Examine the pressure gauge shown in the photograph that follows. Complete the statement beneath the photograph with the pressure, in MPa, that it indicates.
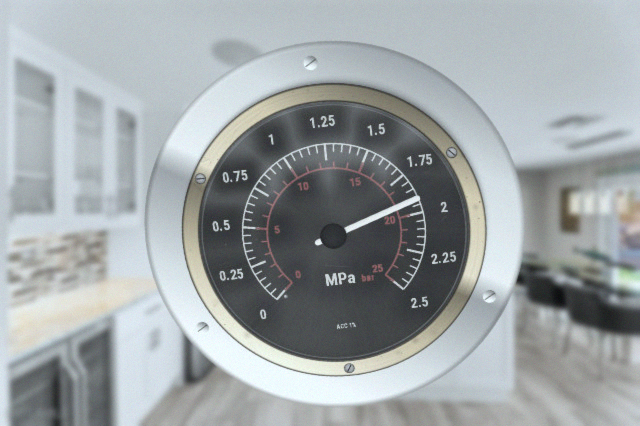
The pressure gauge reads 1.9 MPa
